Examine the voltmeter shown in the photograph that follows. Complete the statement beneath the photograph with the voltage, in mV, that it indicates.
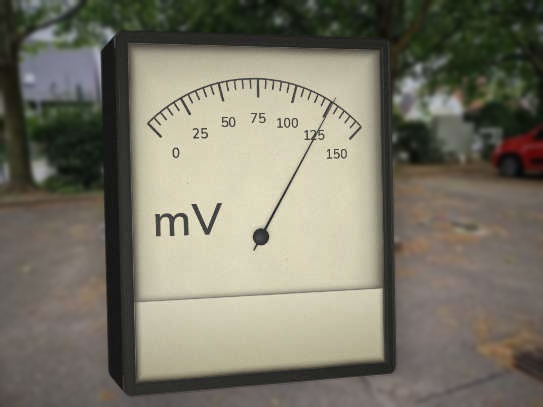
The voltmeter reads 125 mV
